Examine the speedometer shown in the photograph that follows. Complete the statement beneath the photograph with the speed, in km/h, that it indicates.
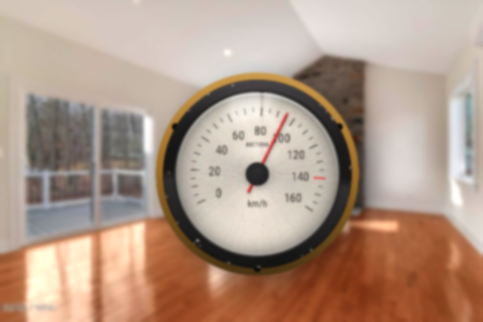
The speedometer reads 95 km/h
